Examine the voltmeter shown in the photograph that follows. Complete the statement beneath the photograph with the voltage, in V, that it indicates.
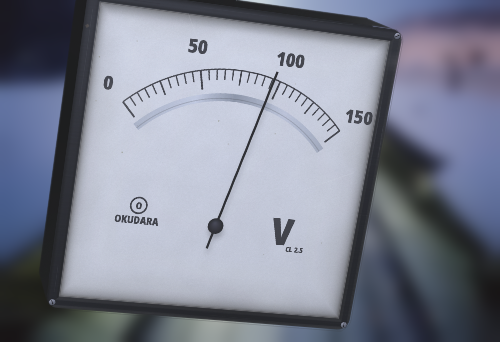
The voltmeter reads 95 V
